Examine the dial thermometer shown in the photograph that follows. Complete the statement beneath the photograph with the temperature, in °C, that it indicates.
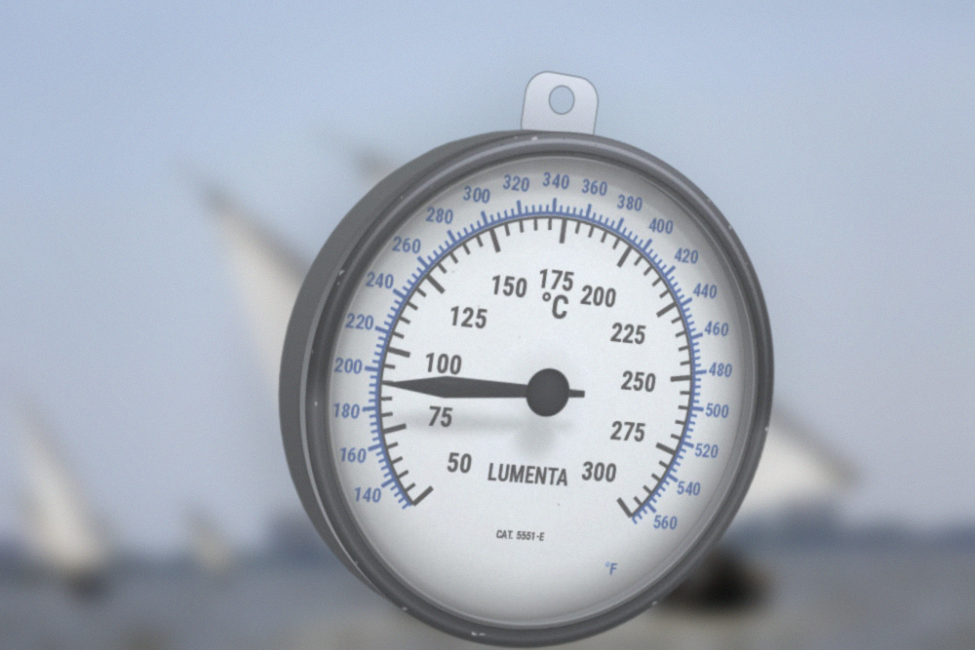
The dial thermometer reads 90 °C
